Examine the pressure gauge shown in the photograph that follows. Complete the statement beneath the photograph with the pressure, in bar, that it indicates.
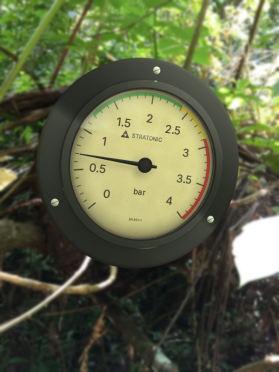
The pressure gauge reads 0.7 bar
